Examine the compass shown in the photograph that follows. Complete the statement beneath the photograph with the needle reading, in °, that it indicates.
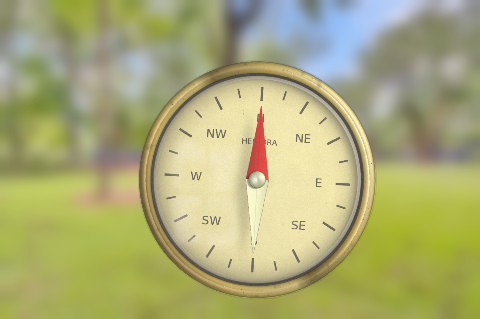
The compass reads 0 °
